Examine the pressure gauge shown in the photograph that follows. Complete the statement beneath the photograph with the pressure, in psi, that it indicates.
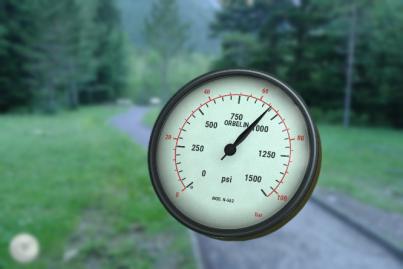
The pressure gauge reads 950 psi
